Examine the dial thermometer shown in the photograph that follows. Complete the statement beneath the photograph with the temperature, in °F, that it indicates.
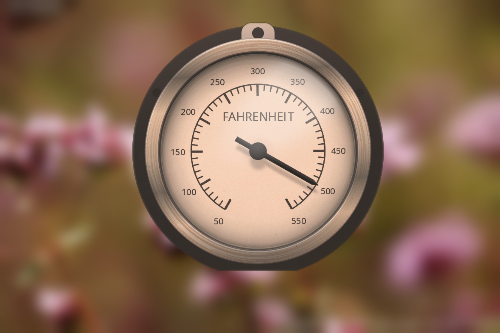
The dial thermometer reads 500 °F
